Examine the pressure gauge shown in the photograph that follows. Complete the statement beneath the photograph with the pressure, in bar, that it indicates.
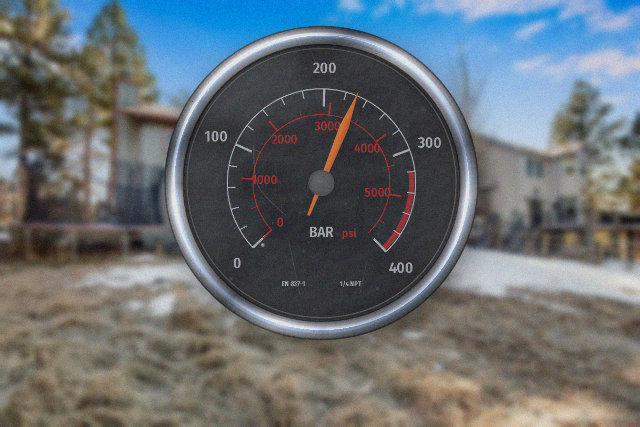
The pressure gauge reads 230 bar
